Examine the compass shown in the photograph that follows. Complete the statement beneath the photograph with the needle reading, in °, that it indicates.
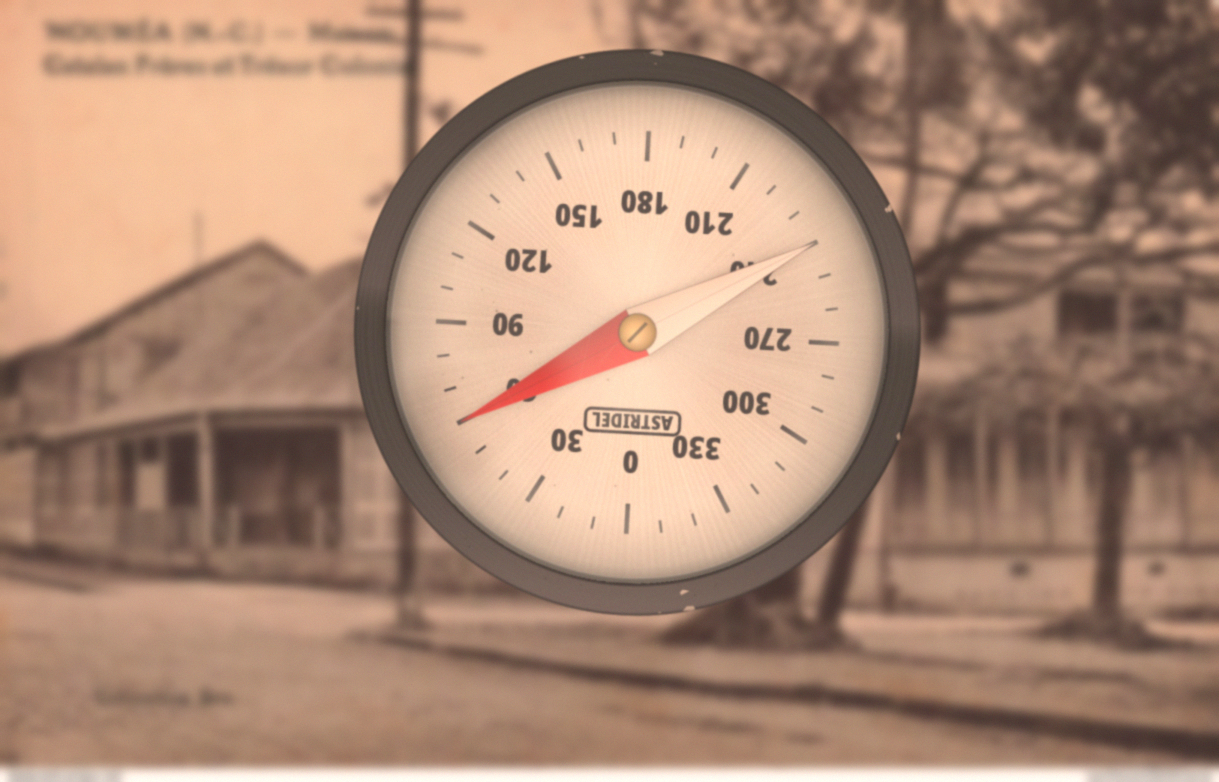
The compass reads 60 °
